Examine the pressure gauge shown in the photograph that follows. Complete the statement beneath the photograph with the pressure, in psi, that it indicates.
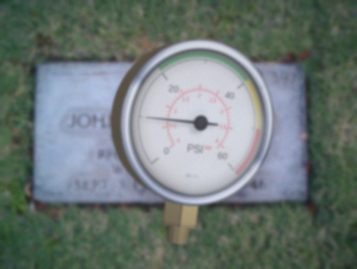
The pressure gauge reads 10 psi
